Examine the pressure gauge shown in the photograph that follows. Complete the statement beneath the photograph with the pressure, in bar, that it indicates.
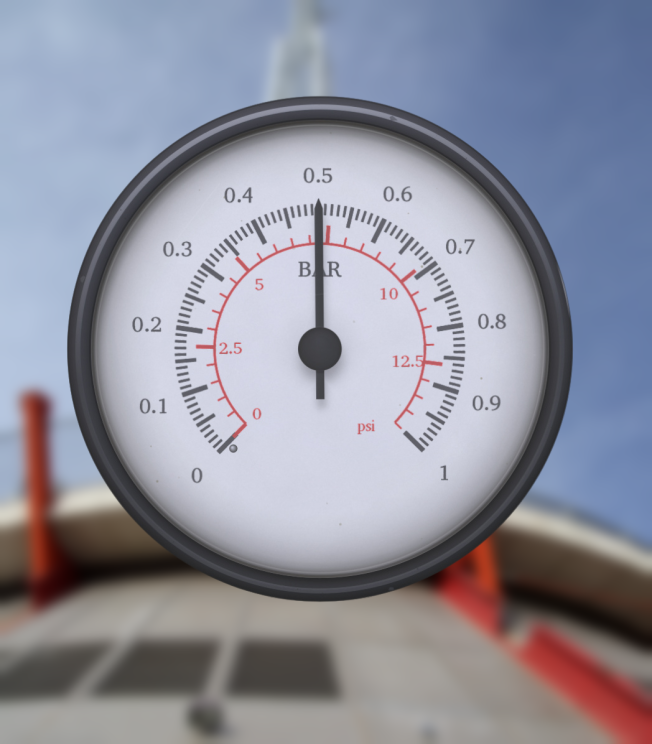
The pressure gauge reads 0.5 bar
